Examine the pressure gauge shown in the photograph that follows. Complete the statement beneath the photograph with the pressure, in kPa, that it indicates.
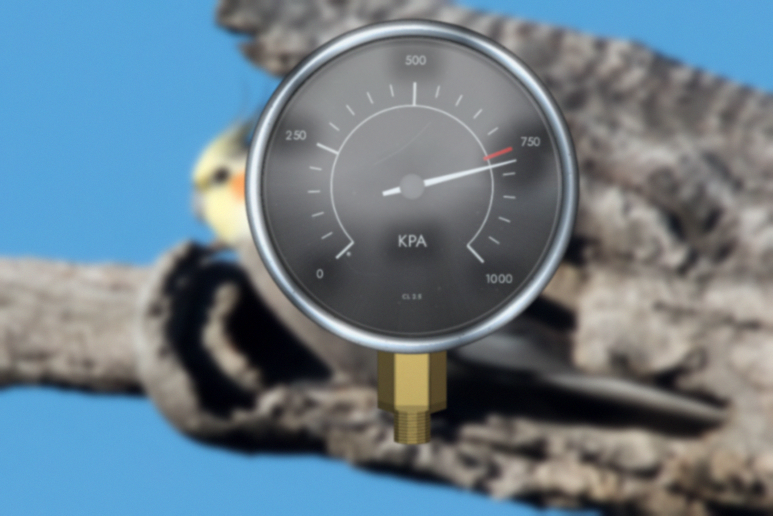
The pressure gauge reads 775 kPa
